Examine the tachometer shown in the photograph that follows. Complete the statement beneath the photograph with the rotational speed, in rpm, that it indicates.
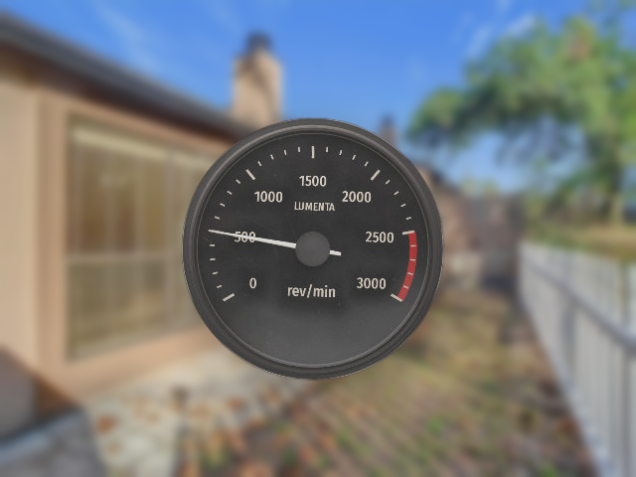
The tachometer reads 500 rpm
